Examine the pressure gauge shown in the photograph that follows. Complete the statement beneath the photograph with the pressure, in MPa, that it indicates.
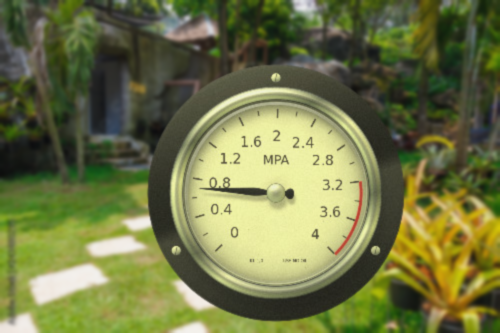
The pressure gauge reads 0.7 MPa
